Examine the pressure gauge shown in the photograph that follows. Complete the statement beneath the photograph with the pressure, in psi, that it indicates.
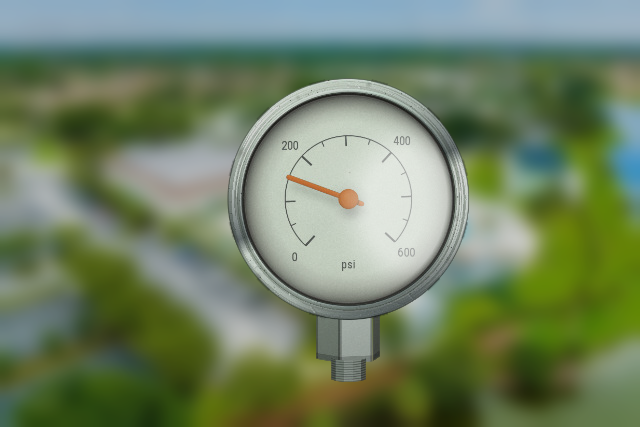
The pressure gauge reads 150 psi
